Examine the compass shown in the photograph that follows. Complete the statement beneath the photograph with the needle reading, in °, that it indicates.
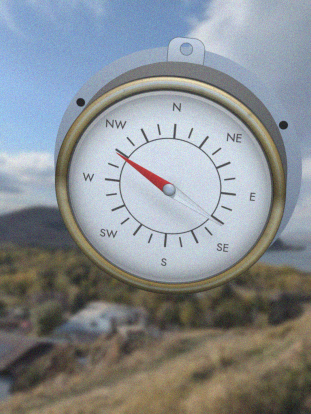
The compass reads 300 °
